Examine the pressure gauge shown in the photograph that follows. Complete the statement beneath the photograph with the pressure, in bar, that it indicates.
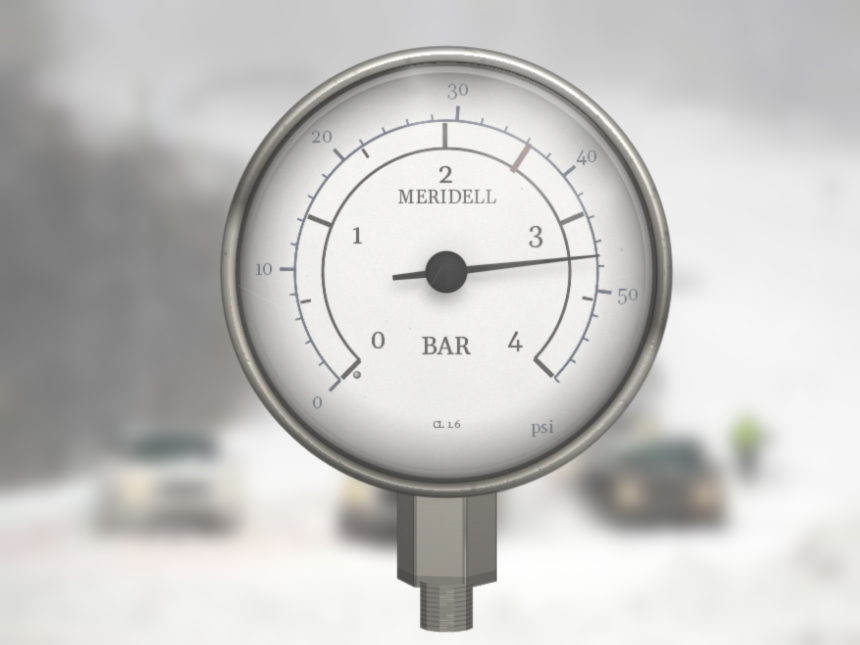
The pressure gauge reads 3.25 bar
